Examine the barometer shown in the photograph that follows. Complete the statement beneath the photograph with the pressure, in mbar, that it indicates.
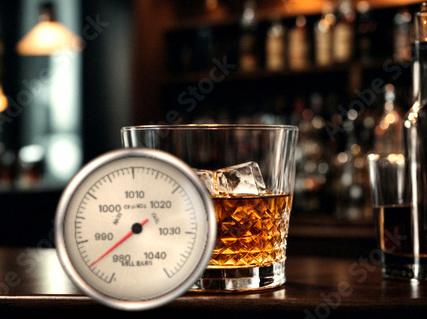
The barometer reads 985 mbar
